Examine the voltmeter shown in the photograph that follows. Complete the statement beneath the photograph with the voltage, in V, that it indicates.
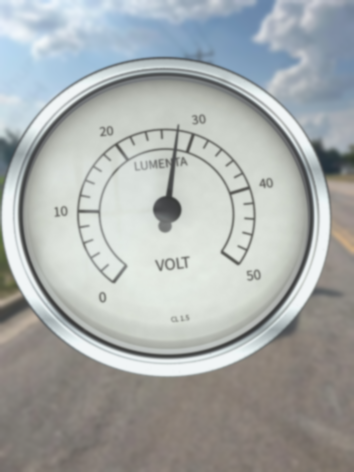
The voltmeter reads 28 V
